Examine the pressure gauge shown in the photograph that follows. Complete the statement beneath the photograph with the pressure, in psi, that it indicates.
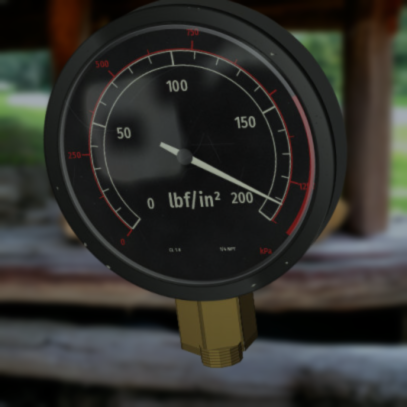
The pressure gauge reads 190 psi
